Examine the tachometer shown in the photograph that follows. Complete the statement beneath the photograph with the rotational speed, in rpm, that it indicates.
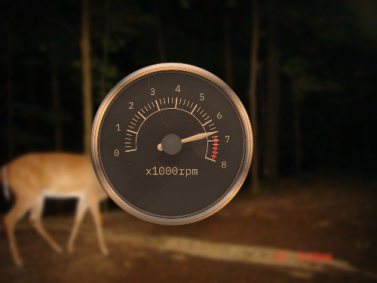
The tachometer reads 6600 rpm
